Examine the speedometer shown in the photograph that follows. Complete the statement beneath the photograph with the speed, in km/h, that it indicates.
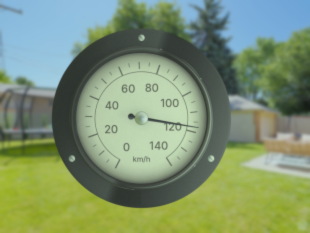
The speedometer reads 117.5 km/h
